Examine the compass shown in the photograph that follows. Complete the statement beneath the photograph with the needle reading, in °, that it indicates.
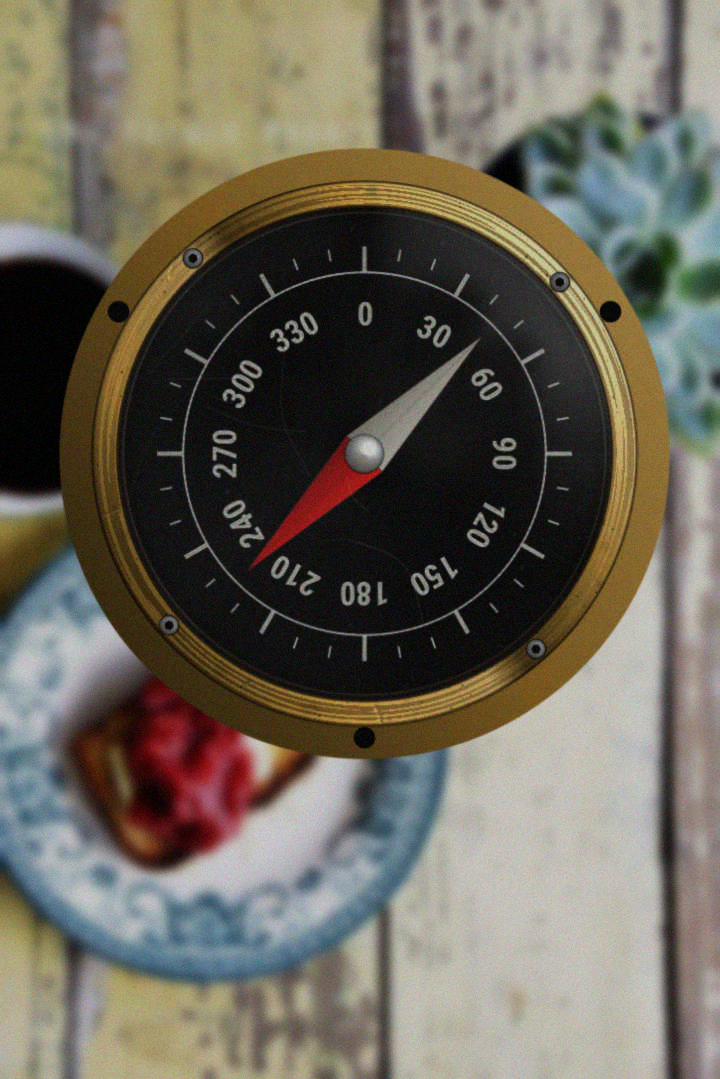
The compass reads 225 °
